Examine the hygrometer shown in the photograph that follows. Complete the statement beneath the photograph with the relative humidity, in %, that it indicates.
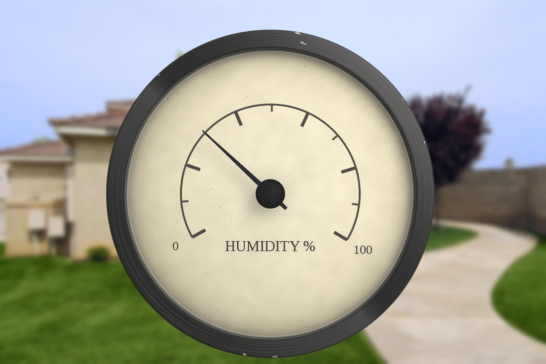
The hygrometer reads 30 %
